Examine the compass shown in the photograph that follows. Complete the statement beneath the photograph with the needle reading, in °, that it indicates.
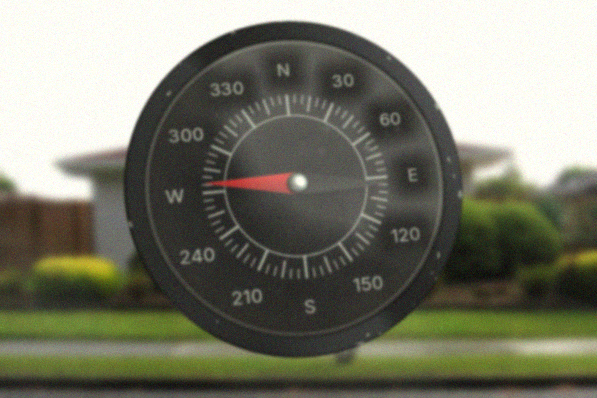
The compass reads 275 °
